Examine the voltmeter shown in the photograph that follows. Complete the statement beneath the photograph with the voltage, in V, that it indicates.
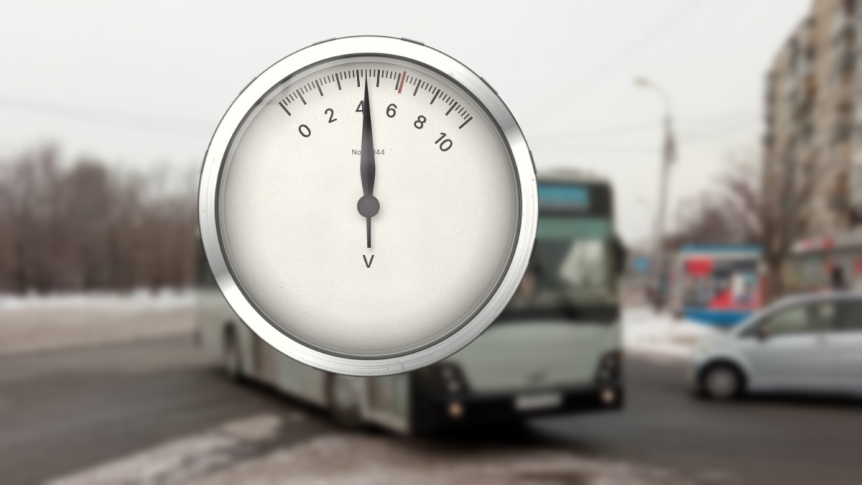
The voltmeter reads 4.4 V
